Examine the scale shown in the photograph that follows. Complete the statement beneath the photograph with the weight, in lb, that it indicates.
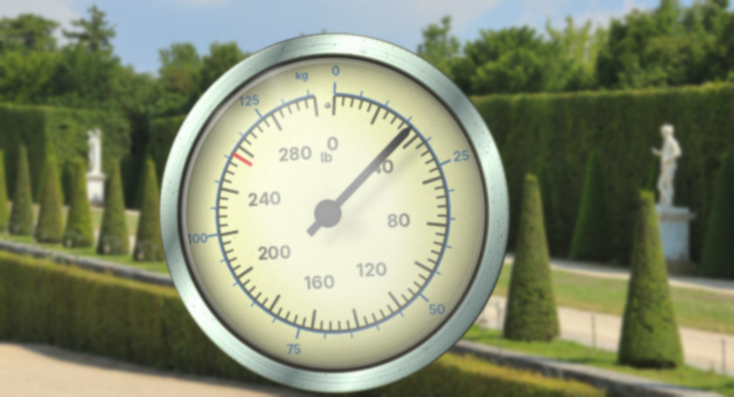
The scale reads 36 lb
